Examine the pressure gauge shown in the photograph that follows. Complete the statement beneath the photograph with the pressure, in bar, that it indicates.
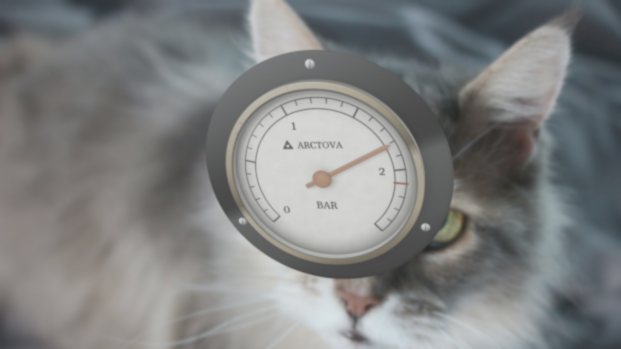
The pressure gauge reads 1.8 bar
